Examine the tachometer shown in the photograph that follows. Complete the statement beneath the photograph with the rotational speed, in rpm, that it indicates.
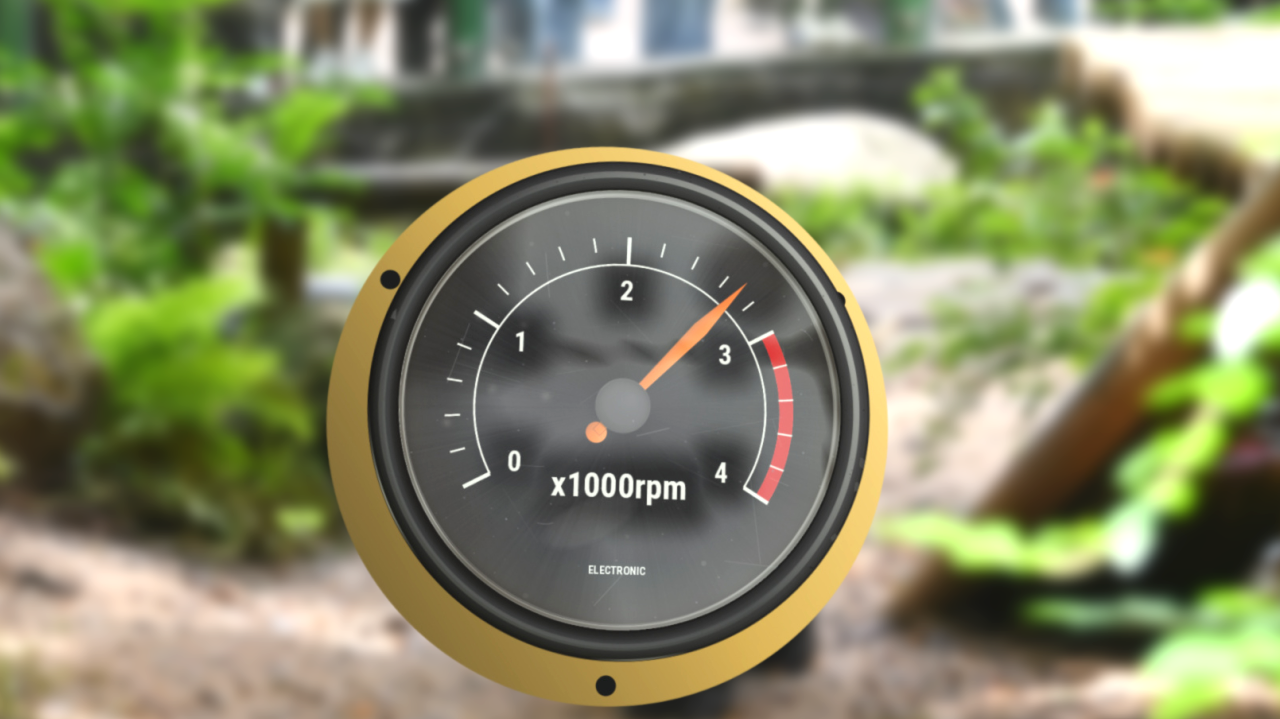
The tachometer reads 2700 rpm
